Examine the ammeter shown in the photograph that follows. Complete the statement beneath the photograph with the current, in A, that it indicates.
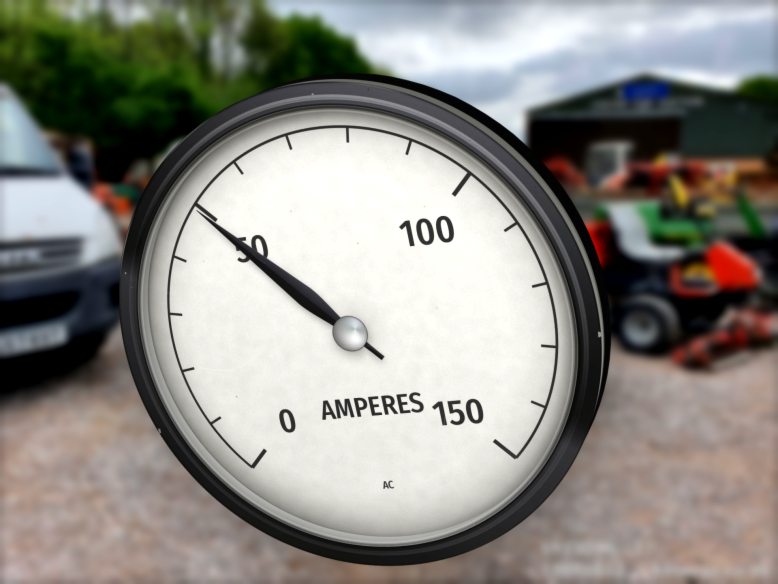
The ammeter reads 50 A
